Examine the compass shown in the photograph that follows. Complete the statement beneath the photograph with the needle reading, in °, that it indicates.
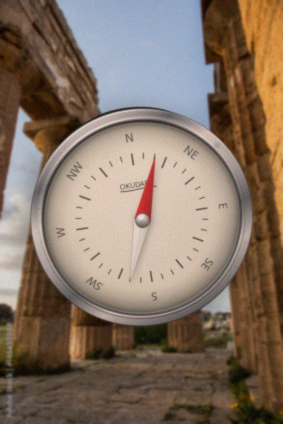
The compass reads 20 °
